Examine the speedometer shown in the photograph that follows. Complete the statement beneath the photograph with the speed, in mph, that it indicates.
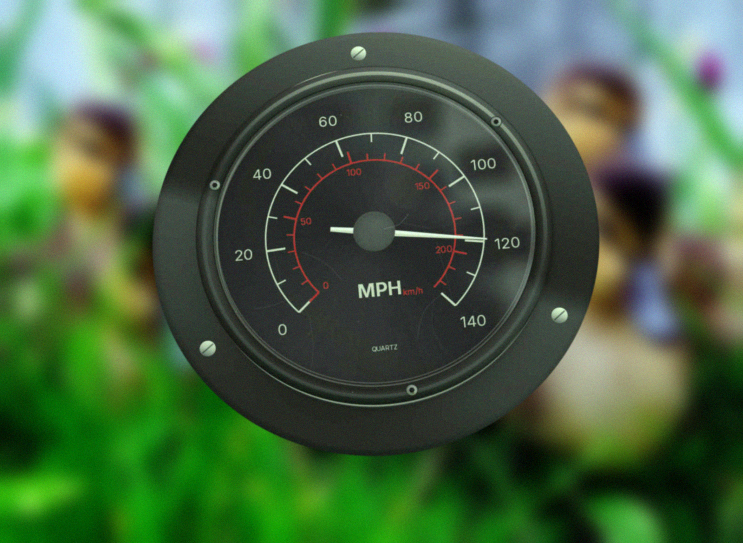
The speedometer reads 120 mph
